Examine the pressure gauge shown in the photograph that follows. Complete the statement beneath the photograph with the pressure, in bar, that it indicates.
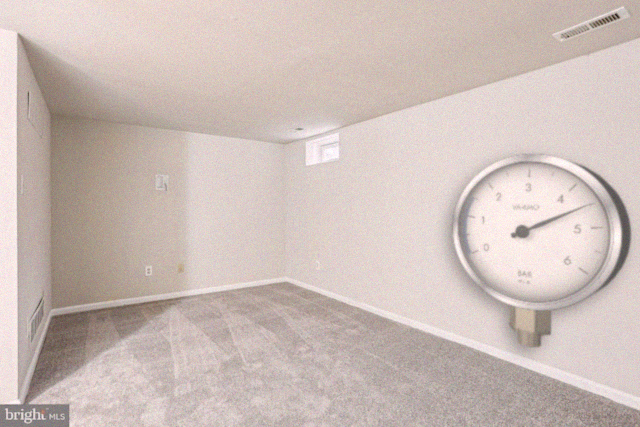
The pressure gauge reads 4.5 bar
